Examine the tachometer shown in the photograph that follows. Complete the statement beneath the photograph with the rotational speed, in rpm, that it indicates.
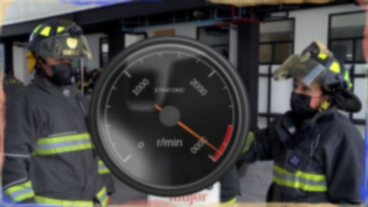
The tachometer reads 2900 rpm
